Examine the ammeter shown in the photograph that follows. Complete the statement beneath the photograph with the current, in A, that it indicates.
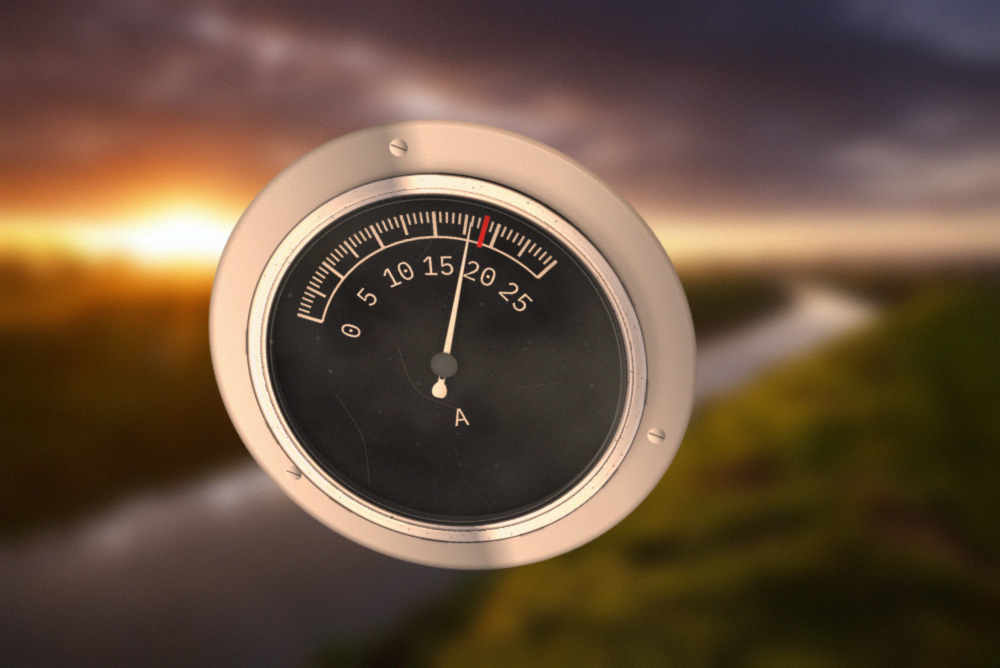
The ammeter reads 18 A
